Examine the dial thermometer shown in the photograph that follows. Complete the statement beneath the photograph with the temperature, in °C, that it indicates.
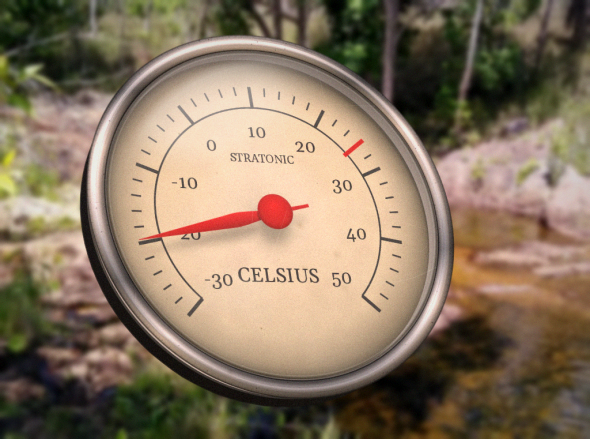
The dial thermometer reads -20 °C
